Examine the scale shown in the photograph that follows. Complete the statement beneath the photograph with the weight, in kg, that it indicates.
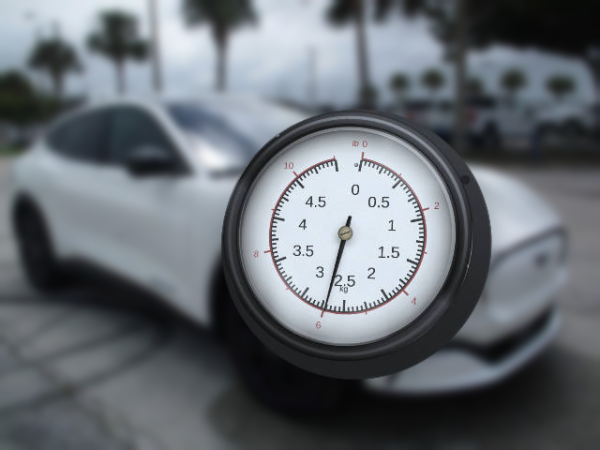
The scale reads 2.7 kg
